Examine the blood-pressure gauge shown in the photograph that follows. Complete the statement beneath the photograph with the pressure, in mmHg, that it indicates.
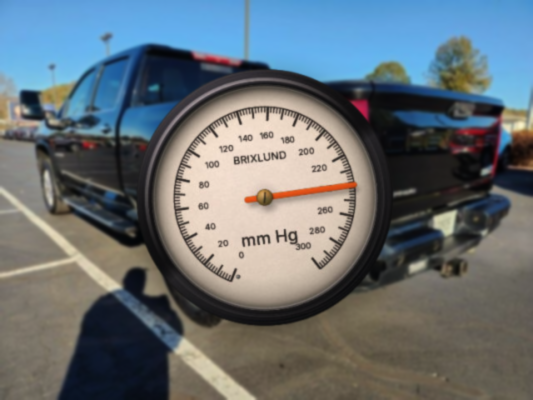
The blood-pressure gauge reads 240 mmHg
